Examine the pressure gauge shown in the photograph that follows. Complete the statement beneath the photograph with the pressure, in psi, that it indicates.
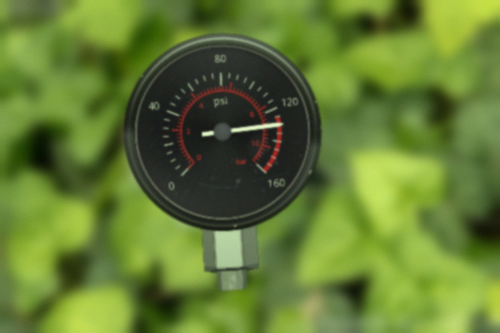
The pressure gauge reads 130 psi
